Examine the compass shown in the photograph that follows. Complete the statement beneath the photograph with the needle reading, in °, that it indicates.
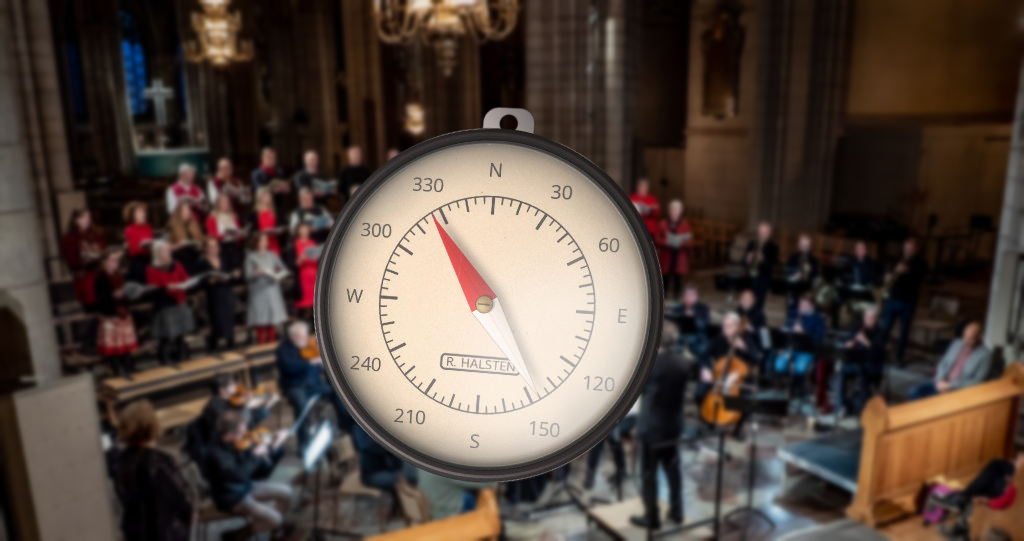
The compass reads 325 °
